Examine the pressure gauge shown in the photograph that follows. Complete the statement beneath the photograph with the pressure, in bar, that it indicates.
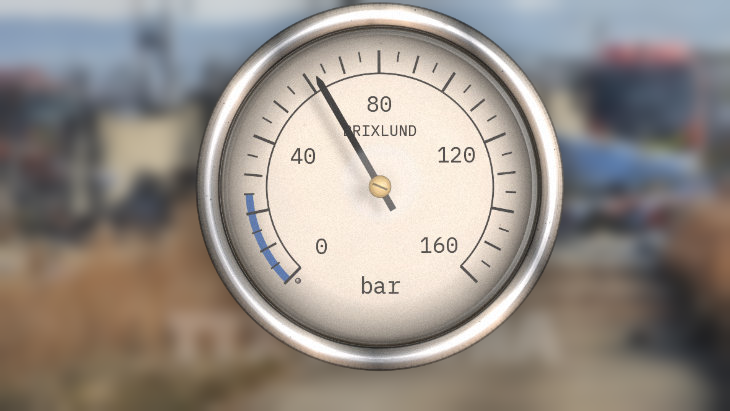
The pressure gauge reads 62.5 bar
